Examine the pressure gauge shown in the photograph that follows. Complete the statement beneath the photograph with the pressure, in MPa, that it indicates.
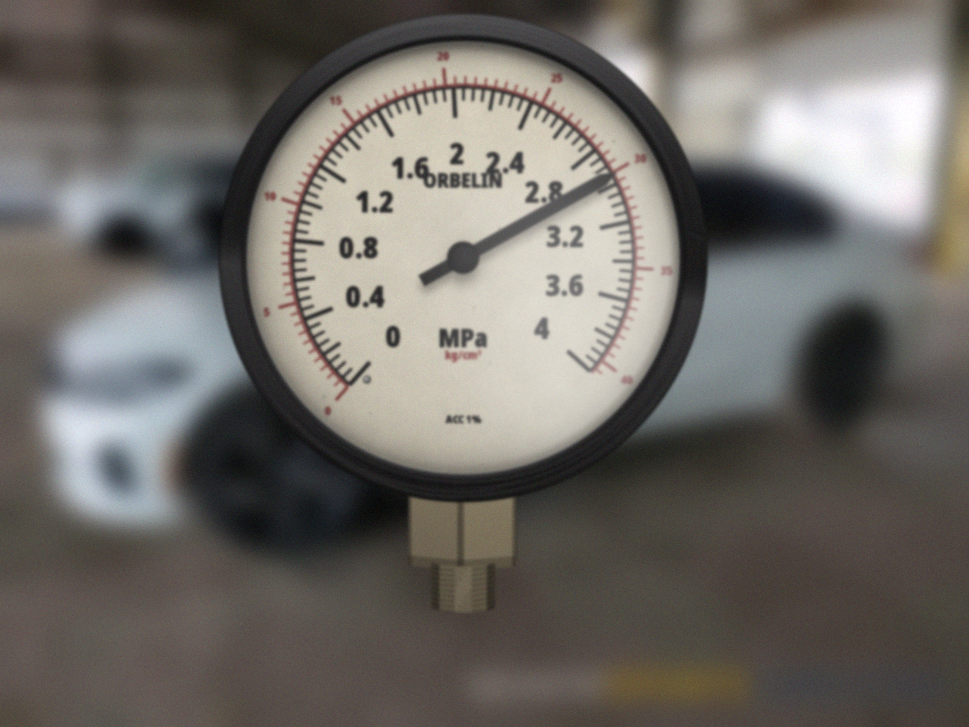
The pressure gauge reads 2.95 MPa
